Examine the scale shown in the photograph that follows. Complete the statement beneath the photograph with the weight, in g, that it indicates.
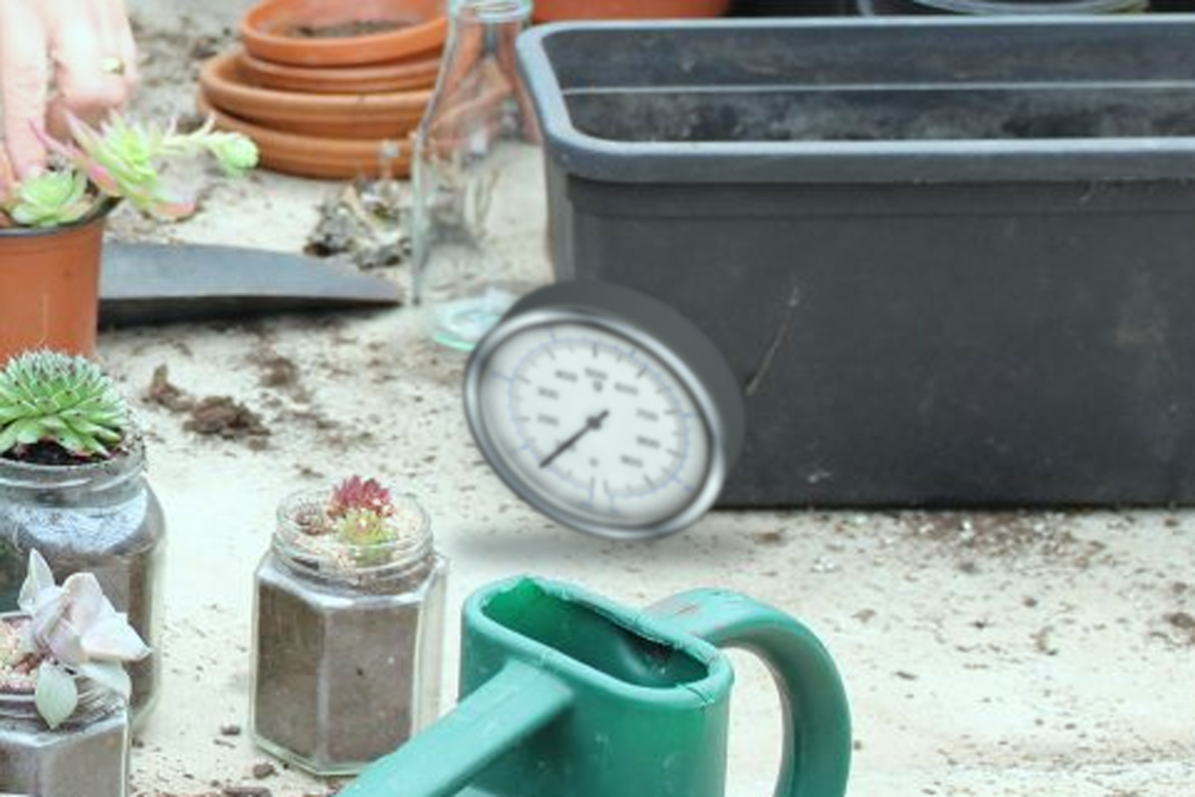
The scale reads 100 g
